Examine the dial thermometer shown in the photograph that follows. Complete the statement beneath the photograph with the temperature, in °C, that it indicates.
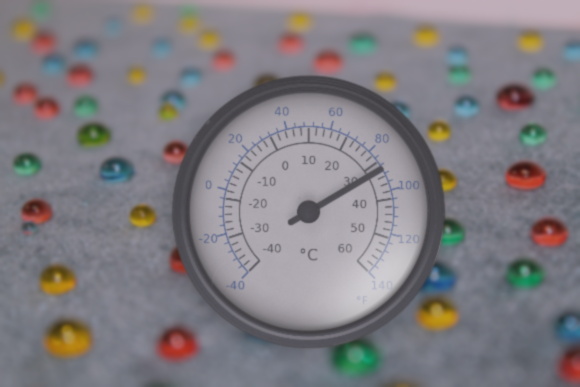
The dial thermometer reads 32 °C
